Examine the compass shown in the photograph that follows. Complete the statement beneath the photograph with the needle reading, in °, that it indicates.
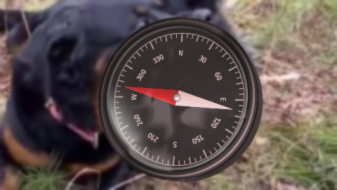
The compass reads 280 °
